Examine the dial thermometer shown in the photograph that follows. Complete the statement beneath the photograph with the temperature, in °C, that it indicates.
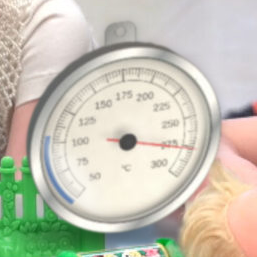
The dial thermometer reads 275 °C
